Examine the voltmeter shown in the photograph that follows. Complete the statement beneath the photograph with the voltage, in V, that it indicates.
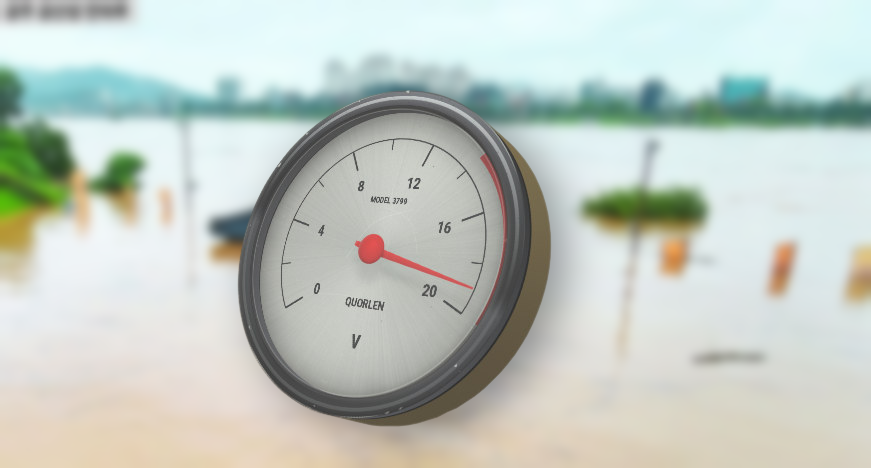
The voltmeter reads 19 V
